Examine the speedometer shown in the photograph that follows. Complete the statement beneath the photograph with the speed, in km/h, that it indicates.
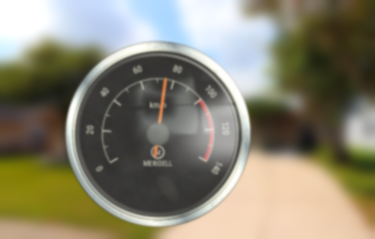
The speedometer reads 75 km/h
